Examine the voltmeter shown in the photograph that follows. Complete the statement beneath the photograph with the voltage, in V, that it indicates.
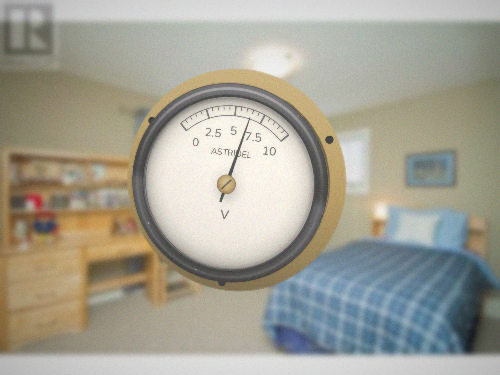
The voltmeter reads 6.5 V
